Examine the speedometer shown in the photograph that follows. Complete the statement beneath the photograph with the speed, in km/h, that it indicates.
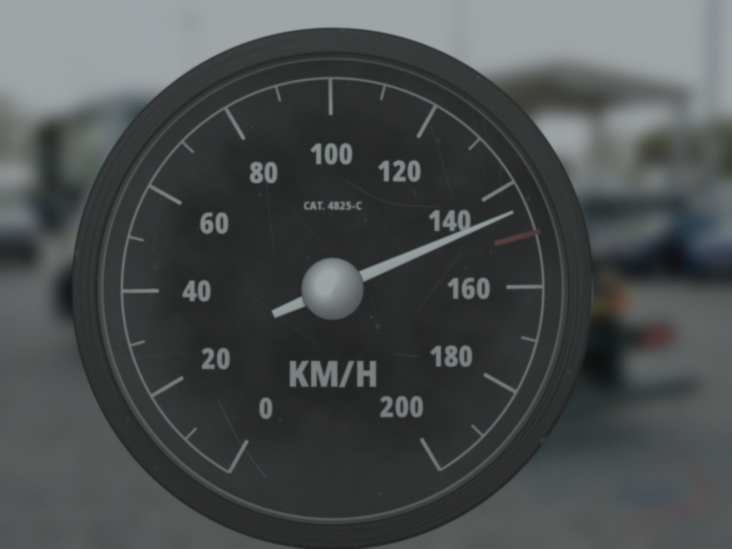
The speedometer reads 145 km/h
